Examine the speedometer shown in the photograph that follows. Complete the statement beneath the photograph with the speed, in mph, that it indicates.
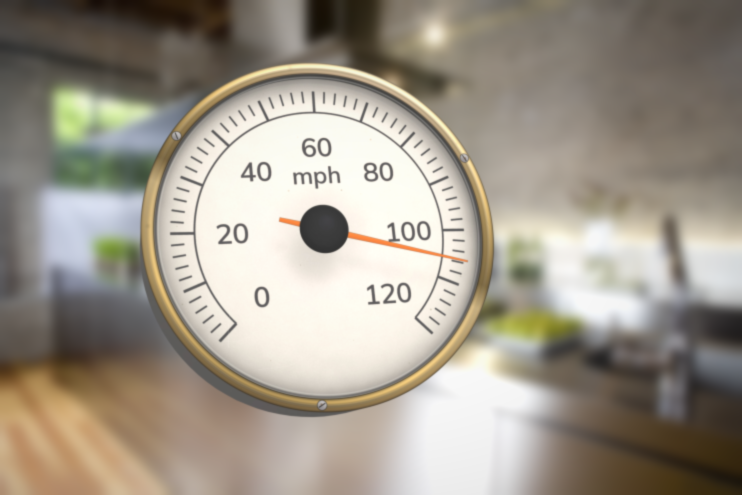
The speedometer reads 106 mph
